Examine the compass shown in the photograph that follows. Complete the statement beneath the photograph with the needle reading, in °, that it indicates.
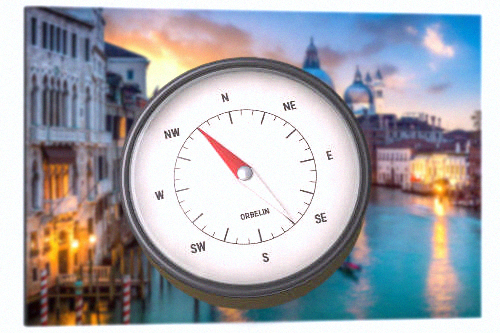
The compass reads 330 °
